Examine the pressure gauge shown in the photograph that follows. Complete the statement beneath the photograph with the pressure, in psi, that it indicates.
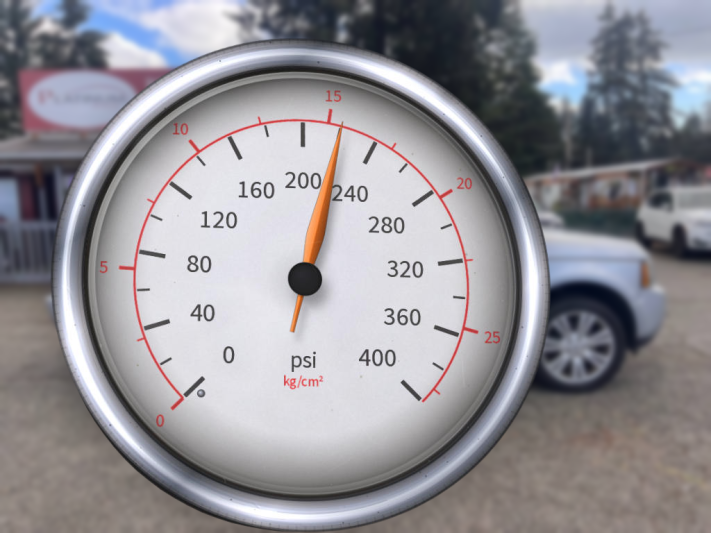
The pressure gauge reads 220 psi
